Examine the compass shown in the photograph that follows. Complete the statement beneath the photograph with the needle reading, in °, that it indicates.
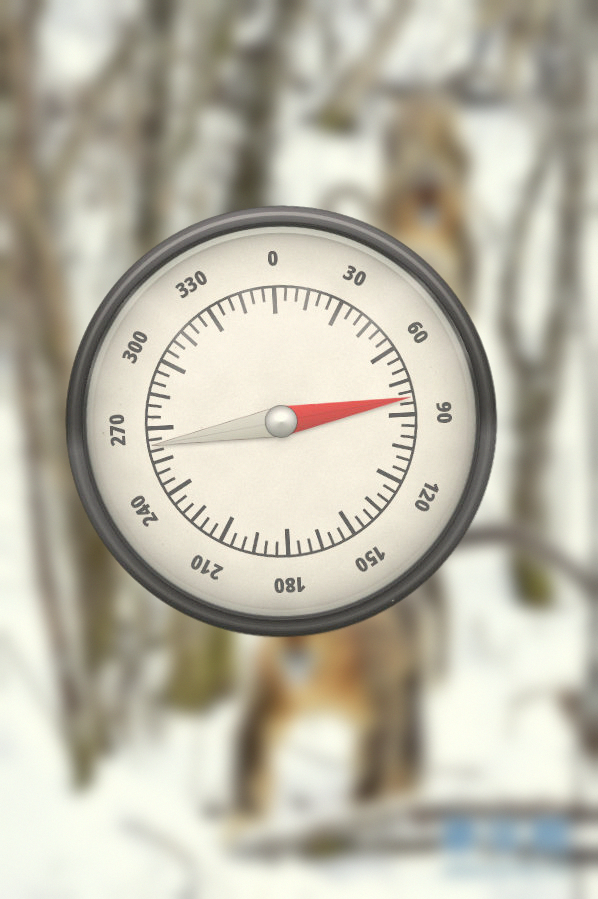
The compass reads 82.5 °
